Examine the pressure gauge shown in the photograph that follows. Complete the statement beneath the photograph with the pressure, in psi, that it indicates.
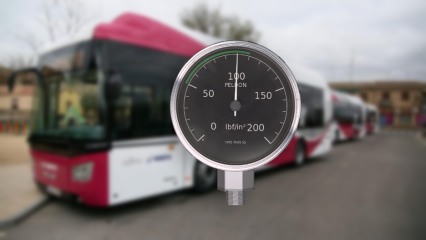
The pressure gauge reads 100 psi
